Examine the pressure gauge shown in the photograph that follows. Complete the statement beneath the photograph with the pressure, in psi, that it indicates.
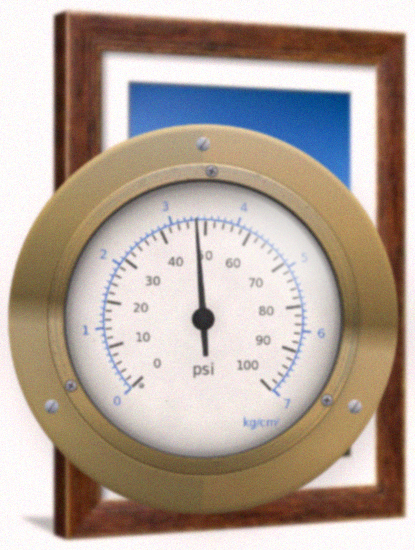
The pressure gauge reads 48 psi
